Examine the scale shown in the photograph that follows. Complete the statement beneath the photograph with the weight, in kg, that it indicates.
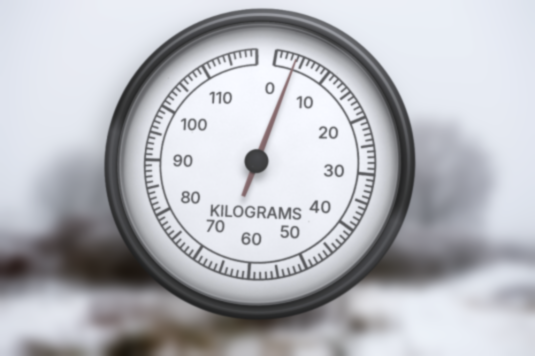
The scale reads 4 kg
